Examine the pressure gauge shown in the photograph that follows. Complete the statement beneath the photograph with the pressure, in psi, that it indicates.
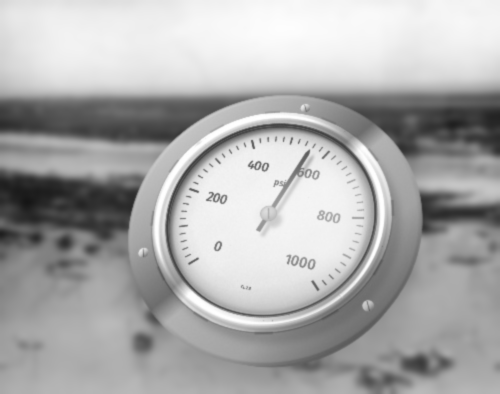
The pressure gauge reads 560 psi
